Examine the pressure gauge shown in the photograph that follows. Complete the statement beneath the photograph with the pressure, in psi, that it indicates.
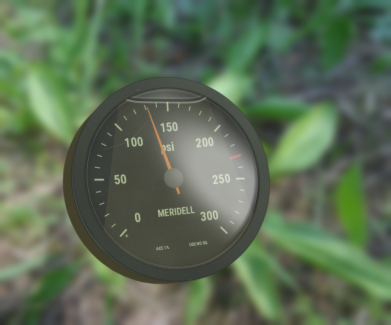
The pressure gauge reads 130 psi
